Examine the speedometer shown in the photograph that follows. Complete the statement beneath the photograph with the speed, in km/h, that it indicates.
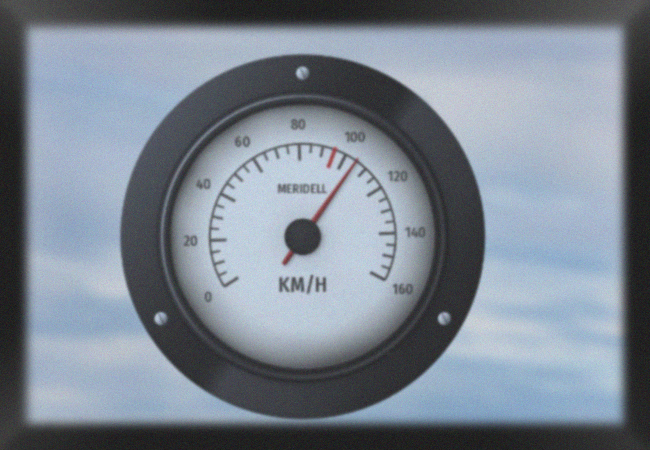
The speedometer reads 105 km/h
